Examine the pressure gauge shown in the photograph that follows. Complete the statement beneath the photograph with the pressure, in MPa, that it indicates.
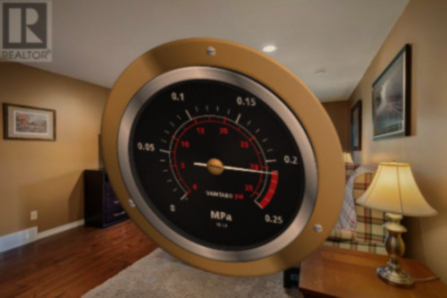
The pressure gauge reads 0.21 MPa
